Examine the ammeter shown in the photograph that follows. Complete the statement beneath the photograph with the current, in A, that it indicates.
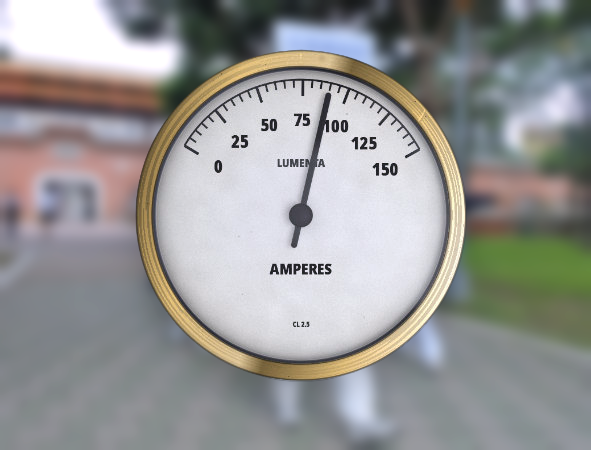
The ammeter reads 90 A
